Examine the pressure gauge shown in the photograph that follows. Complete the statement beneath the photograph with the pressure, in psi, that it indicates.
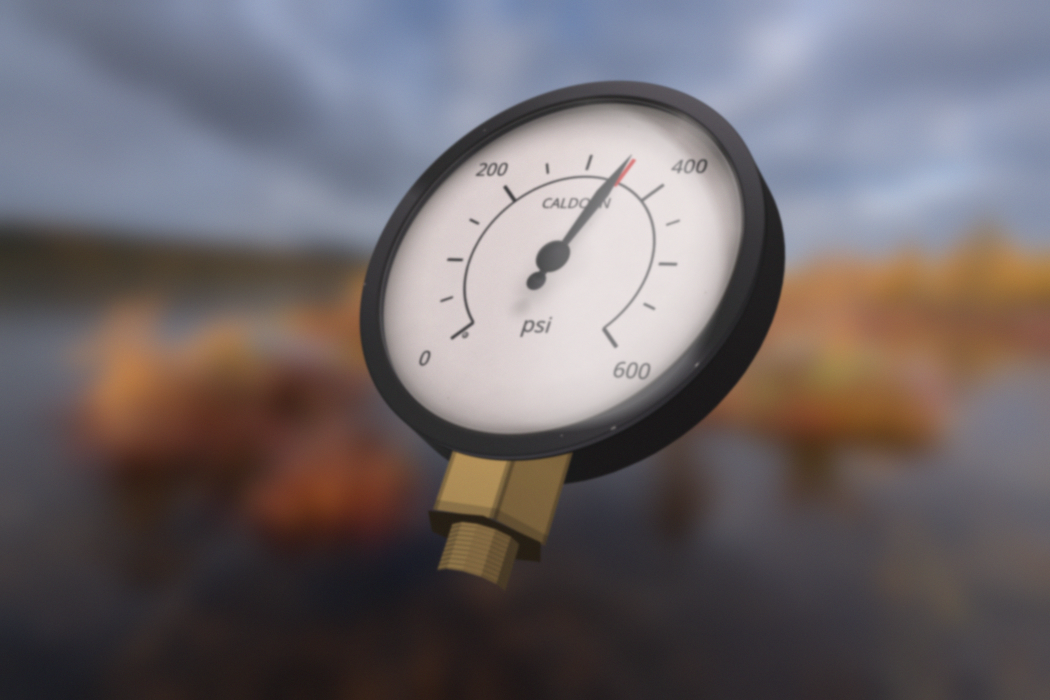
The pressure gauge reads 350 psi
